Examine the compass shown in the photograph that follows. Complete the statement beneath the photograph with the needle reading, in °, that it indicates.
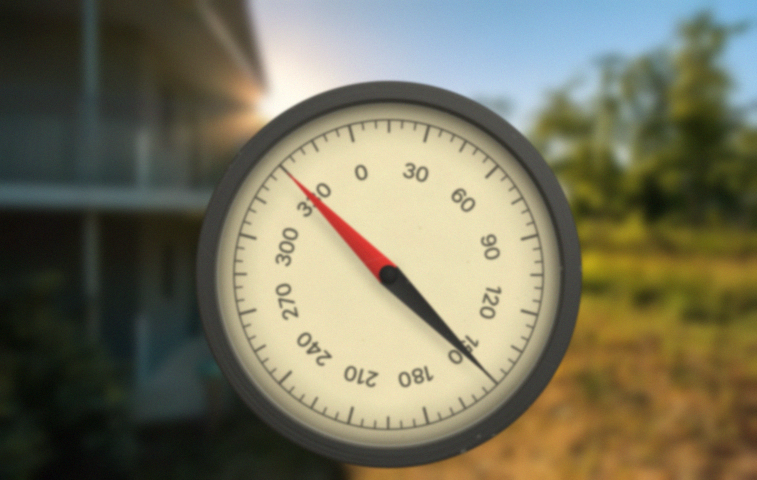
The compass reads 330 °
